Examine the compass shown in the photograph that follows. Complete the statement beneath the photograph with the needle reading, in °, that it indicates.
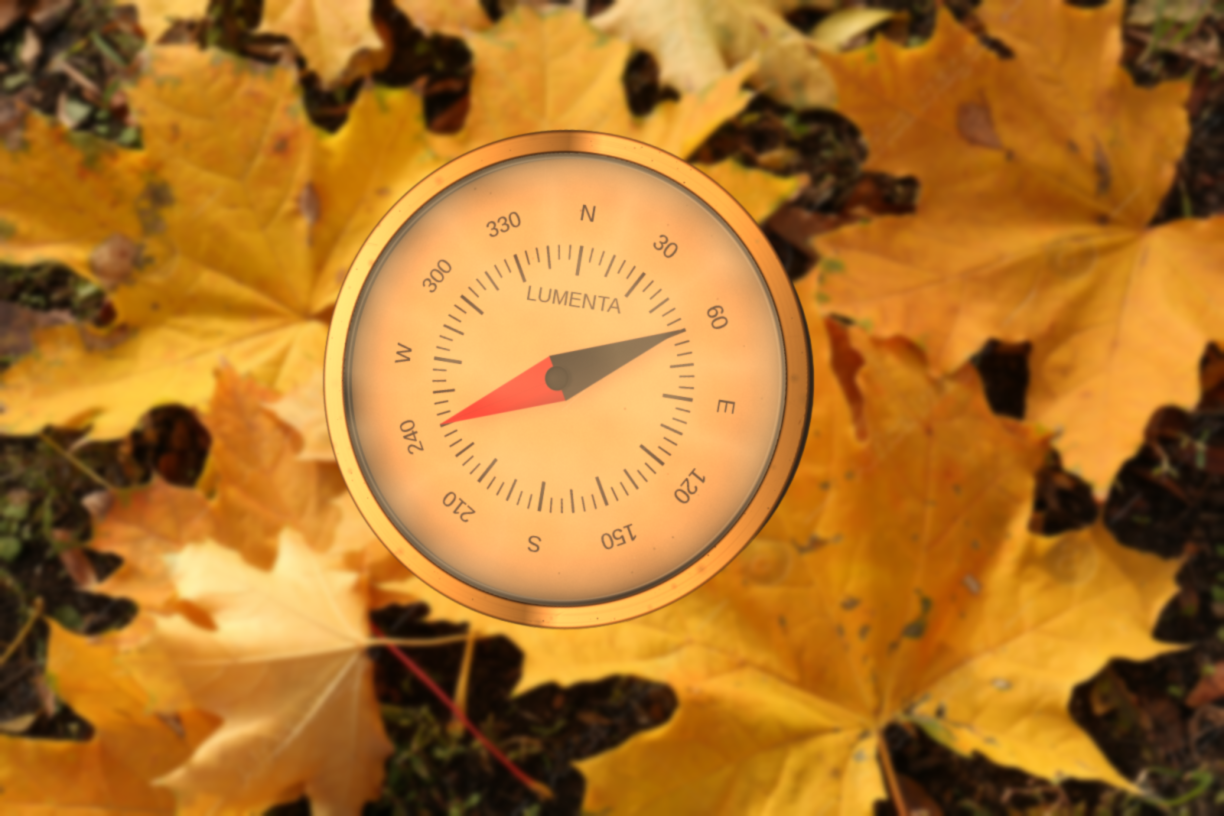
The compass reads 240 °
